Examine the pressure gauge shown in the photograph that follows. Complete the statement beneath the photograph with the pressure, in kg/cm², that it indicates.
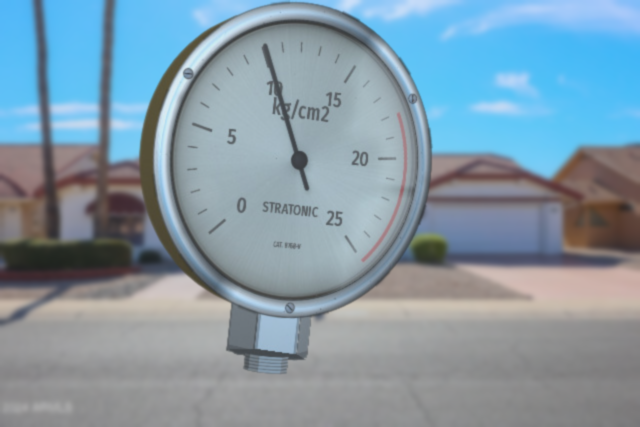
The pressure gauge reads 10 kg/cm²
